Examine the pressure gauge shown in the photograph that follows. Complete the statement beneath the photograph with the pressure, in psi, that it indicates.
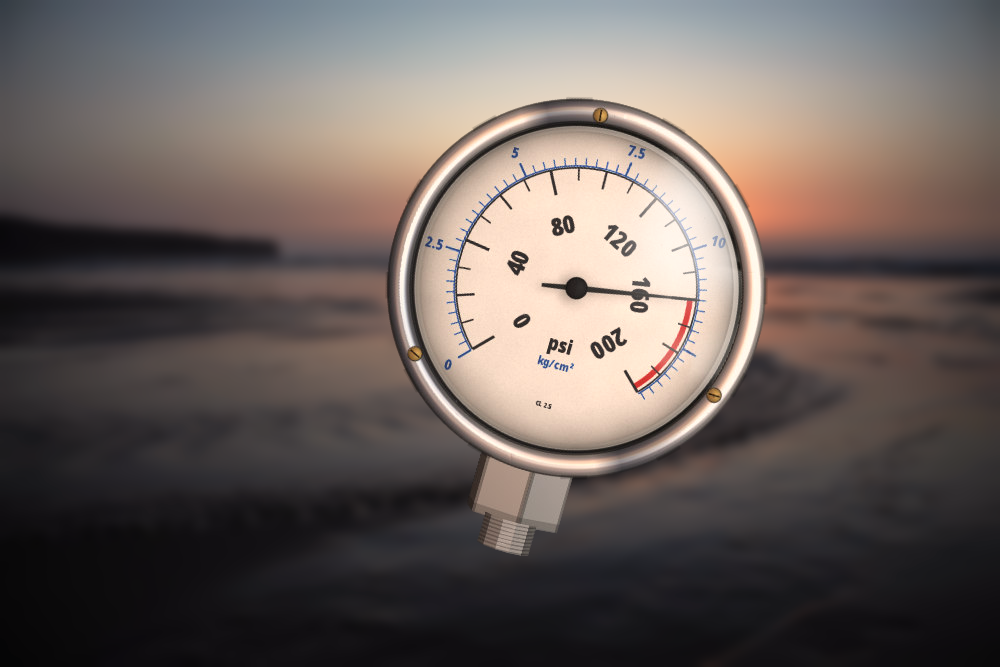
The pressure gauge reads 160 psi
